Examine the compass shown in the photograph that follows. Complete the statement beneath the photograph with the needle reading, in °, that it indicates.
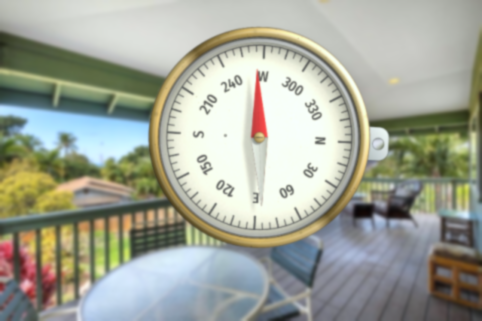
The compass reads 265 °
